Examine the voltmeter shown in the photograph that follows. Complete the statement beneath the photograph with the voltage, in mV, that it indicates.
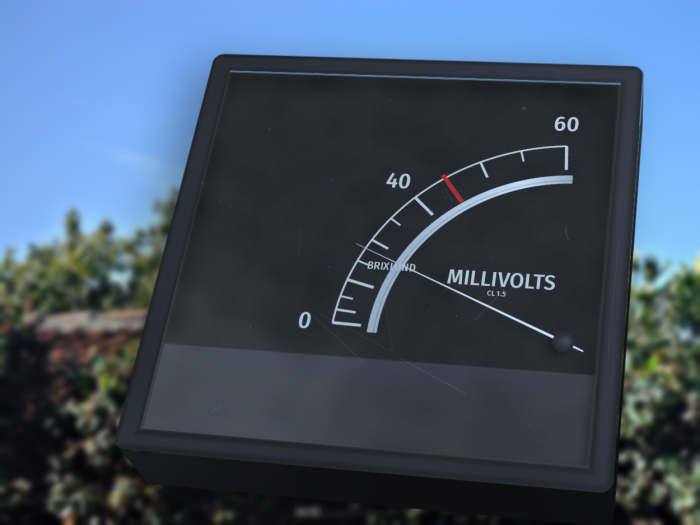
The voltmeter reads 27.5 mV
